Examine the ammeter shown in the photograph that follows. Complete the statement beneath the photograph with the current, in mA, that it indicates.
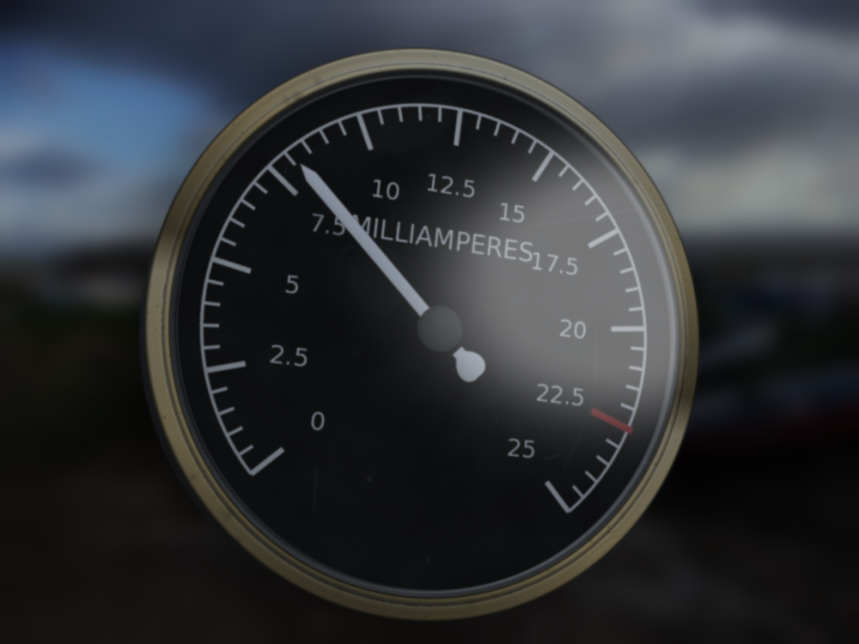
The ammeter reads 8 mA
